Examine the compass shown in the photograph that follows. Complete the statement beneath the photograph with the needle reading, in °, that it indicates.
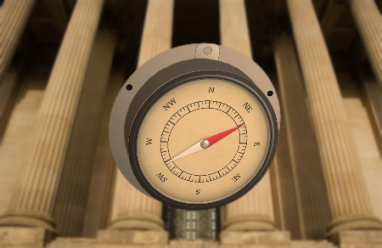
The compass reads 60 °
